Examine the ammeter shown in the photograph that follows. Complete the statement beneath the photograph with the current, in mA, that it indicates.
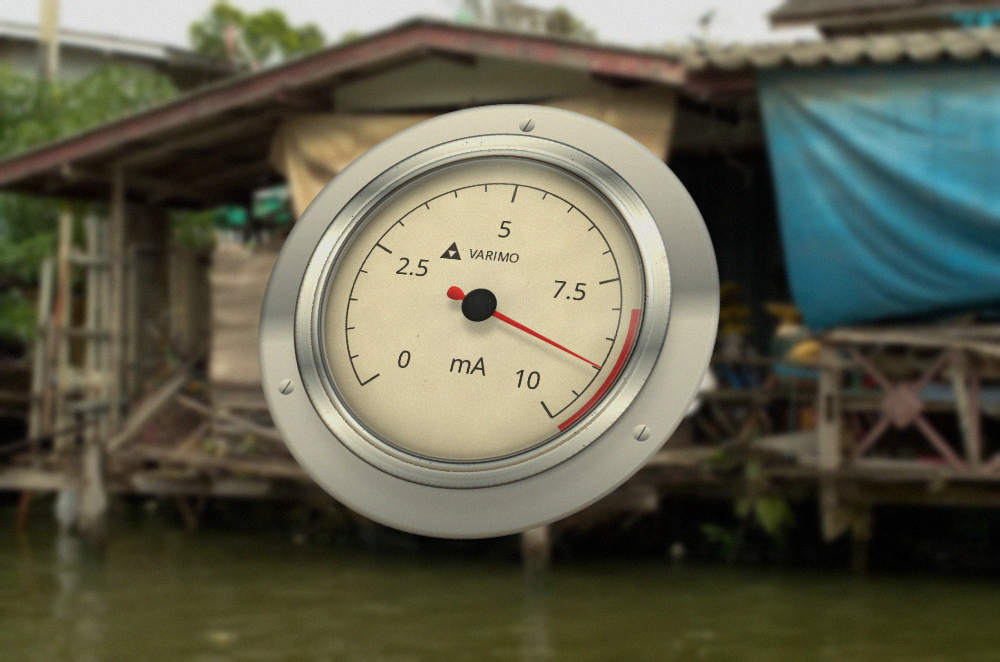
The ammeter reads 9 mA
